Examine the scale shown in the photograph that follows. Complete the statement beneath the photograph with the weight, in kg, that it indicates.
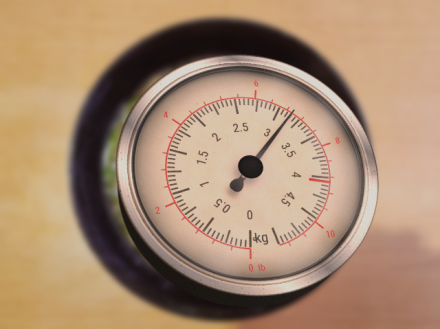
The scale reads 3.15 kg
